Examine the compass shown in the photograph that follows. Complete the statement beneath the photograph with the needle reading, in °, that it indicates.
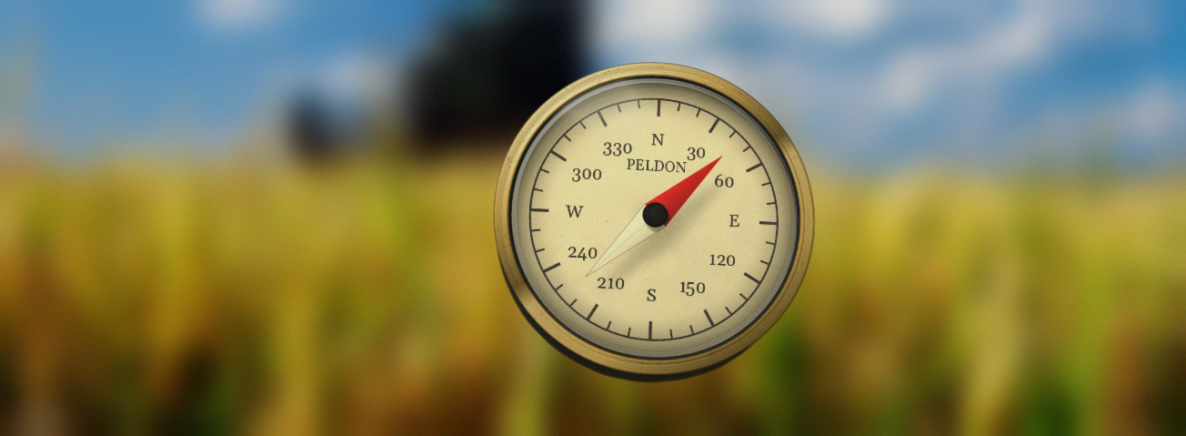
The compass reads 45 °
